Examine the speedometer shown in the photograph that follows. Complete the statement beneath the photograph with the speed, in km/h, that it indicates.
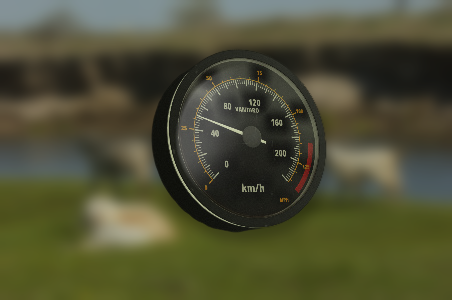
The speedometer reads 50 km/h
